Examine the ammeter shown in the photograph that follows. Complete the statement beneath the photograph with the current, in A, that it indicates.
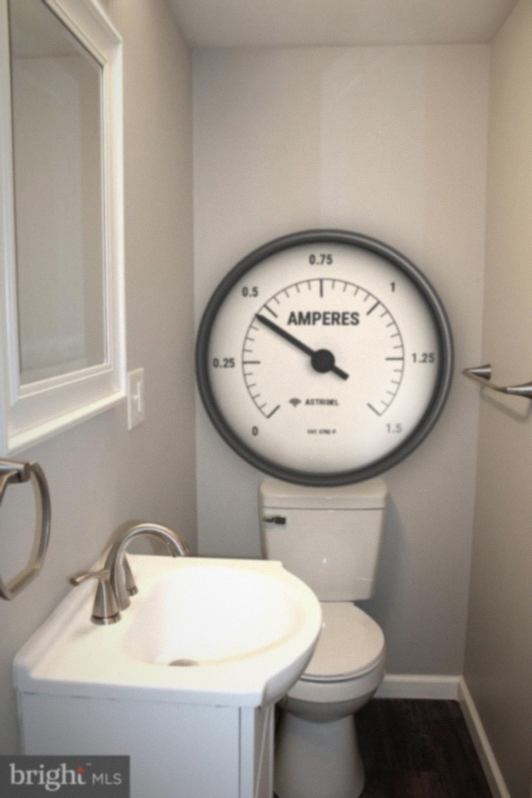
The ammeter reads 0.45 A
